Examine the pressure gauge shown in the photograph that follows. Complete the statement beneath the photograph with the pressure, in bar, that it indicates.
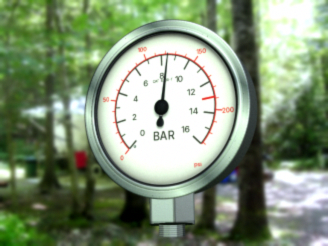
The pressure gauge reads 8.5 bar
